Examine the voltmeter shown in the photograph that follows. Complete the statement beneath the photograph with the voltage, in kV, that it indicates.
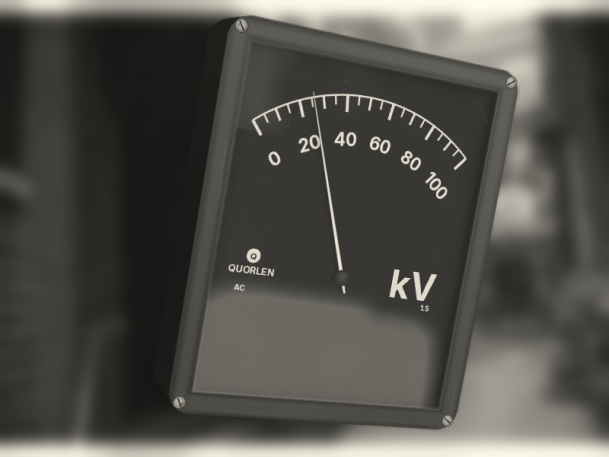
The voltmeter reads 25 kV
